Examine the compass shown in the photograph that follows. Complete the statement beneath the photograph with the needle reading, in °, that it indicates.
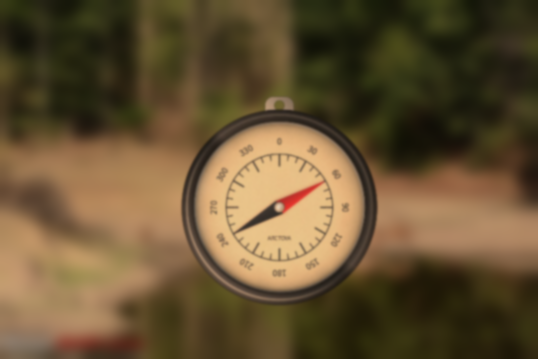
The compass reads 60 °
